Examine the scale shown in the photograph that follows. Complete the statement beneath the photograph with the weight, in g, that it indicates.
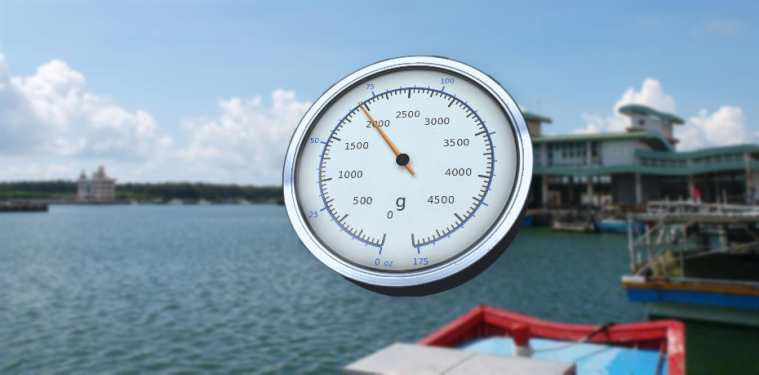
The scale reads 1950 g
